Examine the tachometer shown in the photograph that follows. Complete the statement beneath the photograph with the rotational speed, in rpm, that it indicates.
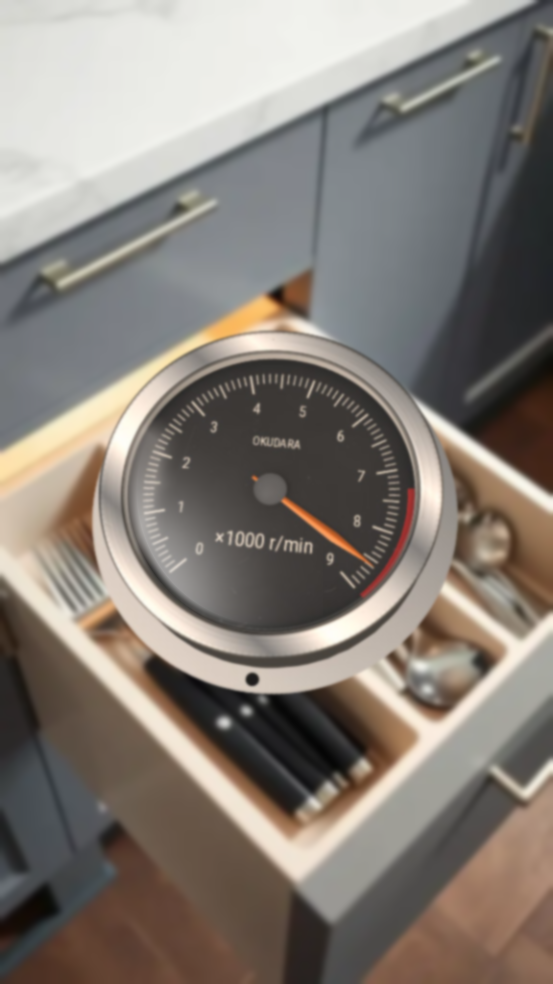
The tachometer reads 8600 rpm
